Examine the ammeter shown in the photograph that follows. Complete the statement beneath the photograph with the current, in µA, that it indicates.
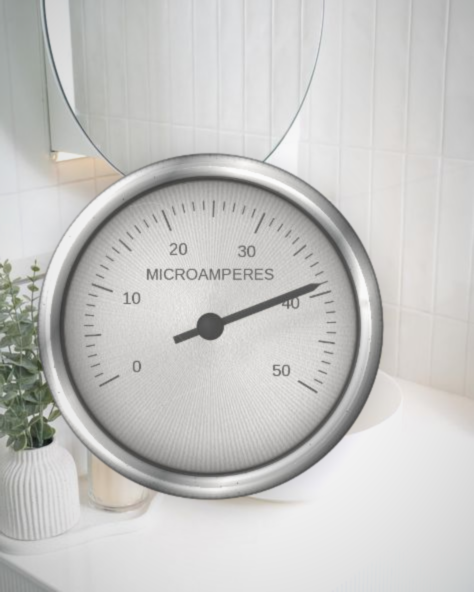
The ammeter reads 39 µA
